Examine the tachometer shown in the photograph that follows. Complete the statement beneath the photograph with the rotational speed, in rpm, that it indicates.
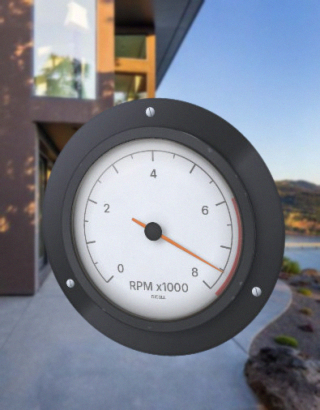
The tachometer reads 7500 rpm
